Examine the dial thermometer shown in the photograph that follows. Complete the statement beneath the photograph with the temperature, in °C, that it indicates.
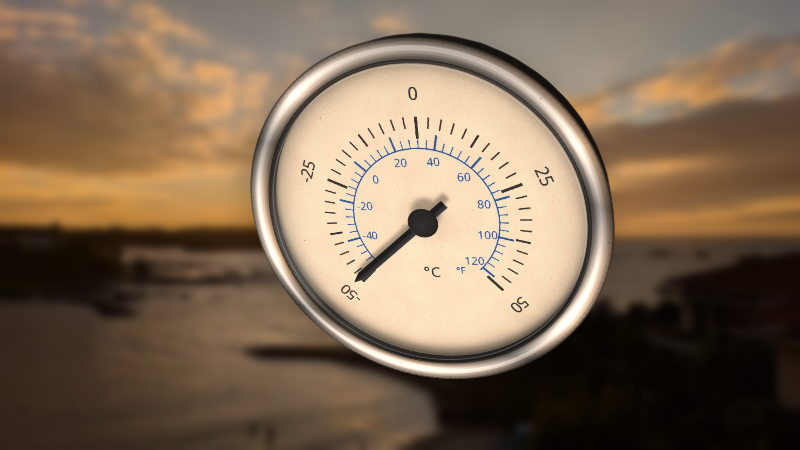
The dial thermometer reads -48.75 °C
